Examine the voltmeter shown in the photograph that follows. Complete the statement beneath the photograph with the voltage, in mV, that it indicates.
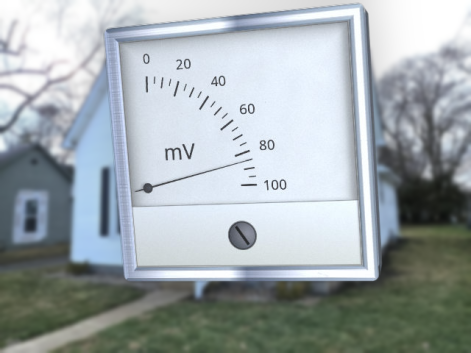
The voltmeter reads 85 mV
